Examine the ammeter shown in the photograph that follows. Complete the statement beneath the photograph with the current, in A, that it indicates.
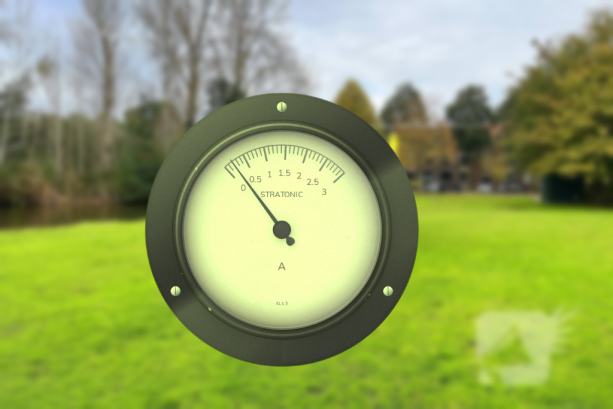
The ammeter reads 0.2 A
